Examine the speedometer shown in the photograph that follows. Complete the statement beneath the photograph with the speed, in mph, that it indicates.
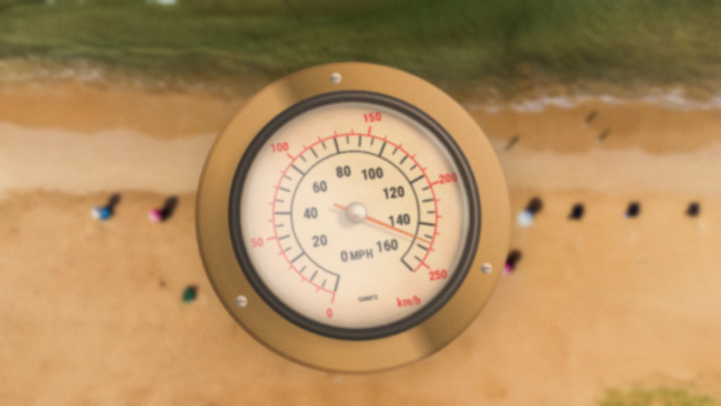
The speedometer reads 147.5 mph
